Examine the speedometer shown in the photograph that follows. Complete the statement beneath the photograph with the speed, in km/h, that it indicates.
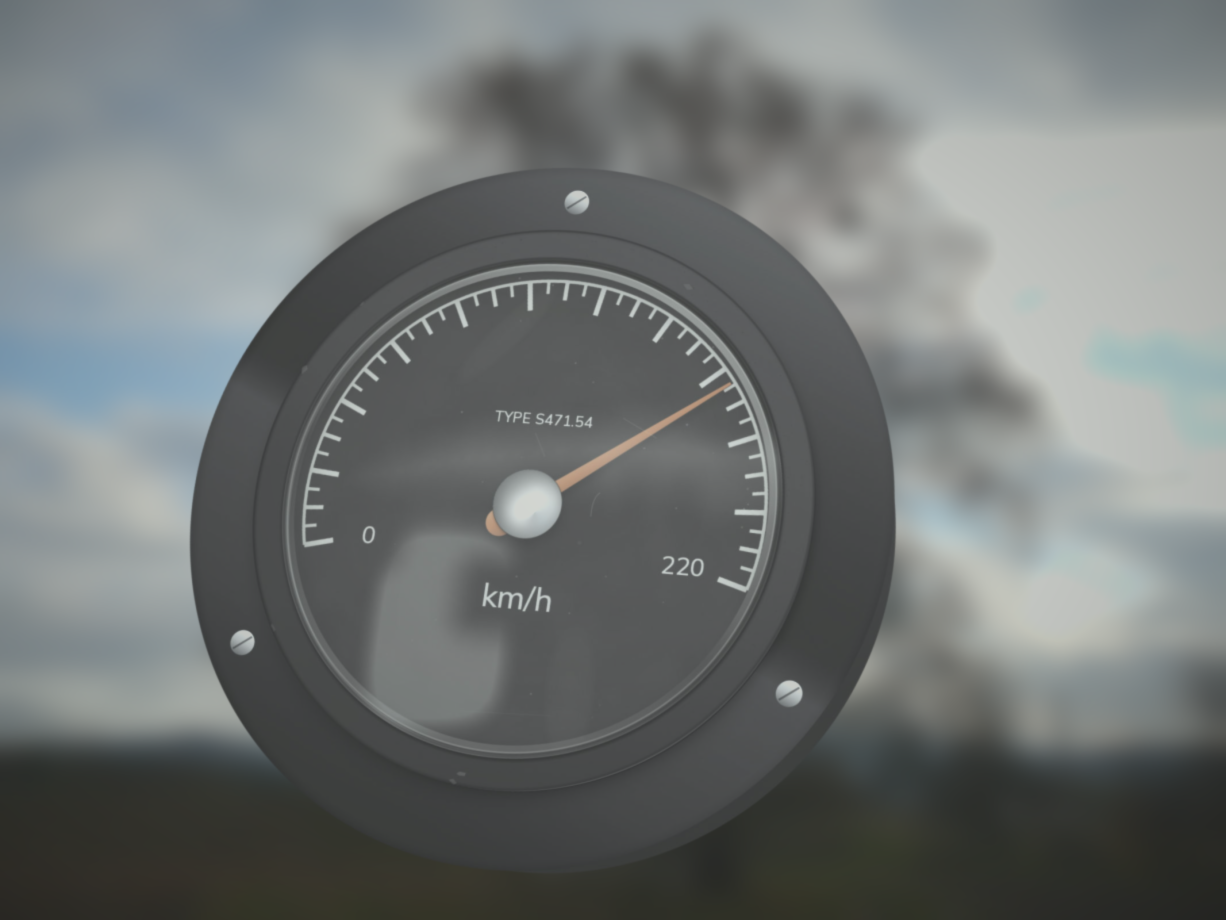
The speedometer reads 165 km/h
